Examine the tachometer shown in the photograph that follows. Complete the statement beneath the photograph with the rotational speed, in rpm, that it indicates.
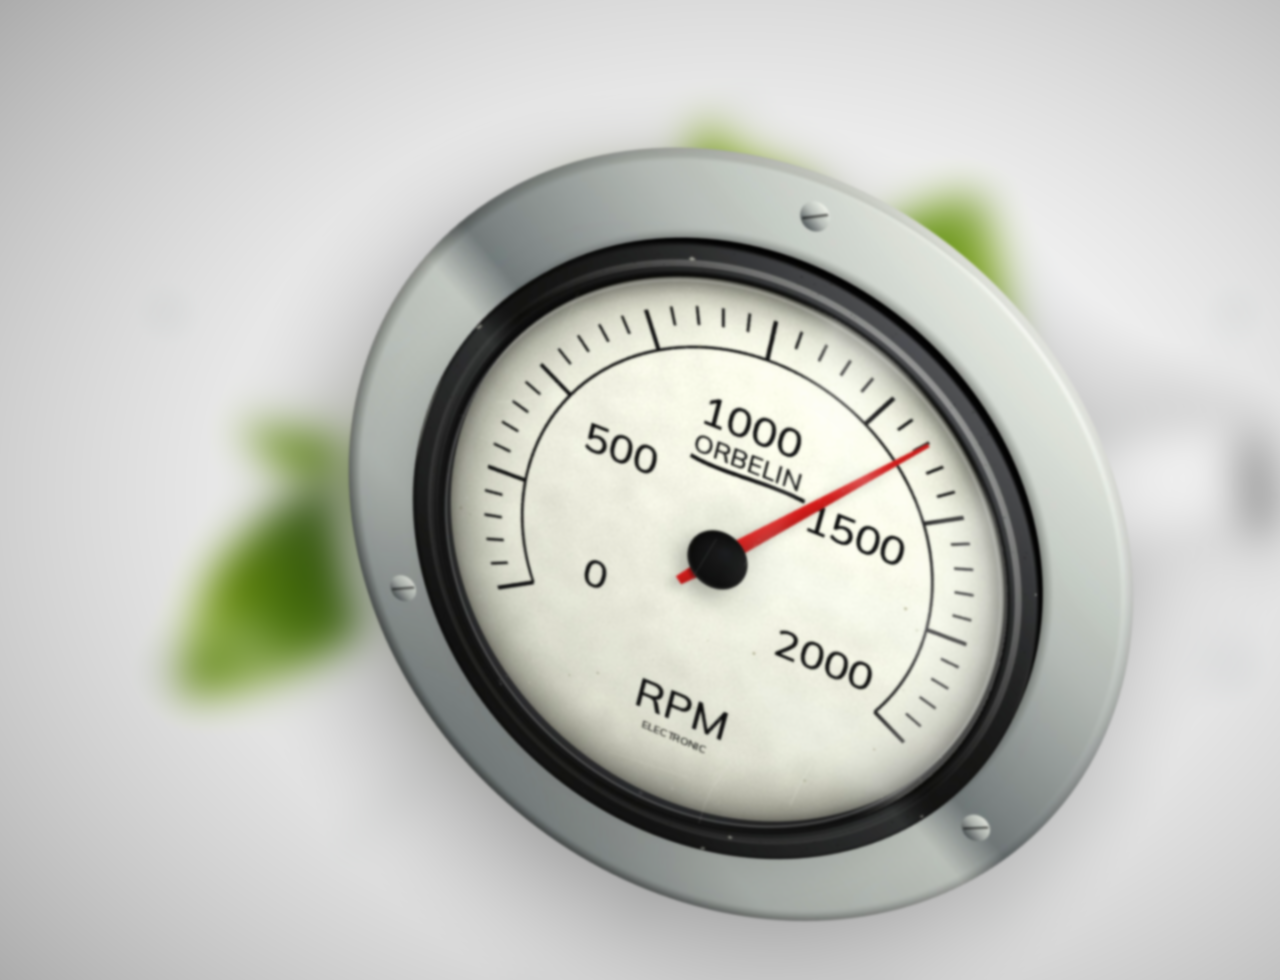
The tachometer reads 1350 rpm
